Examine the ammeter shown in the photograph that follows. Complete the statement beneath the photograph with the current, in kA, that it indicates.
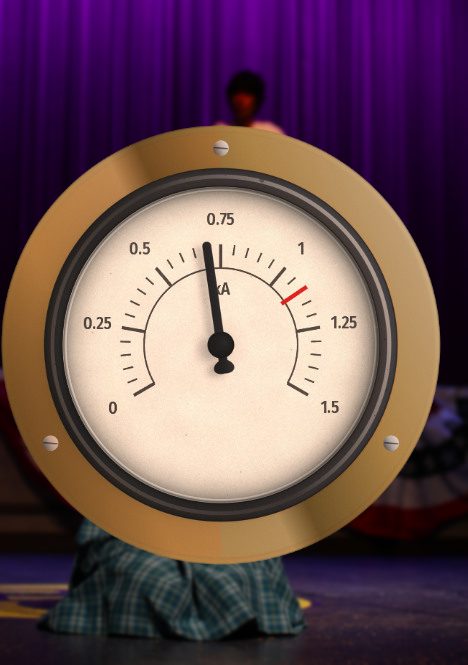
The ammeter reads 0.7 kA
